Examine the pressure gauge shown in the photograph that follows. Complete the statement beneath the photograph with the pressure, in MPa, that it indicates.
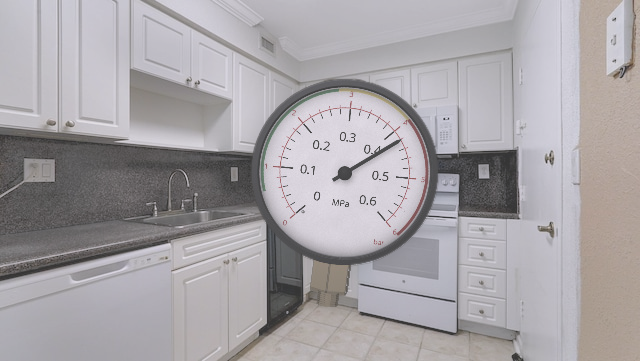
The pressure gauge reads 0.42 MPa
